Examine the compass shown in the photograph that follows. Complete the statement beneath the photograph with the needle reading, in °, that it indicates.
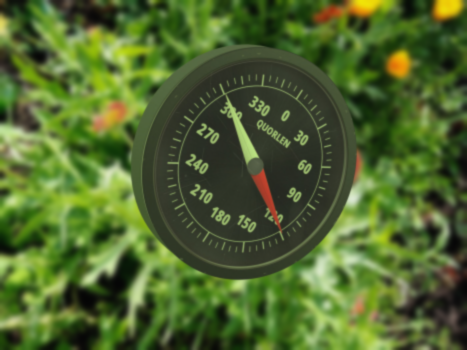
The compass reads 120 °
